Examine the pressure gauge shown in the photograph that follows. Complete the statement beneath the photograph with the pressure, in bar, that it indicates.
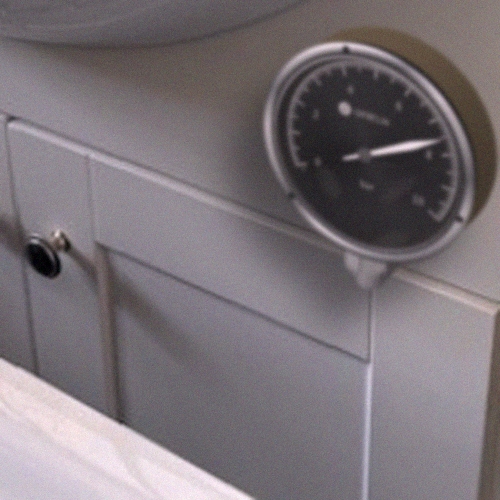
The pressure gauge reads 7.5 bar
